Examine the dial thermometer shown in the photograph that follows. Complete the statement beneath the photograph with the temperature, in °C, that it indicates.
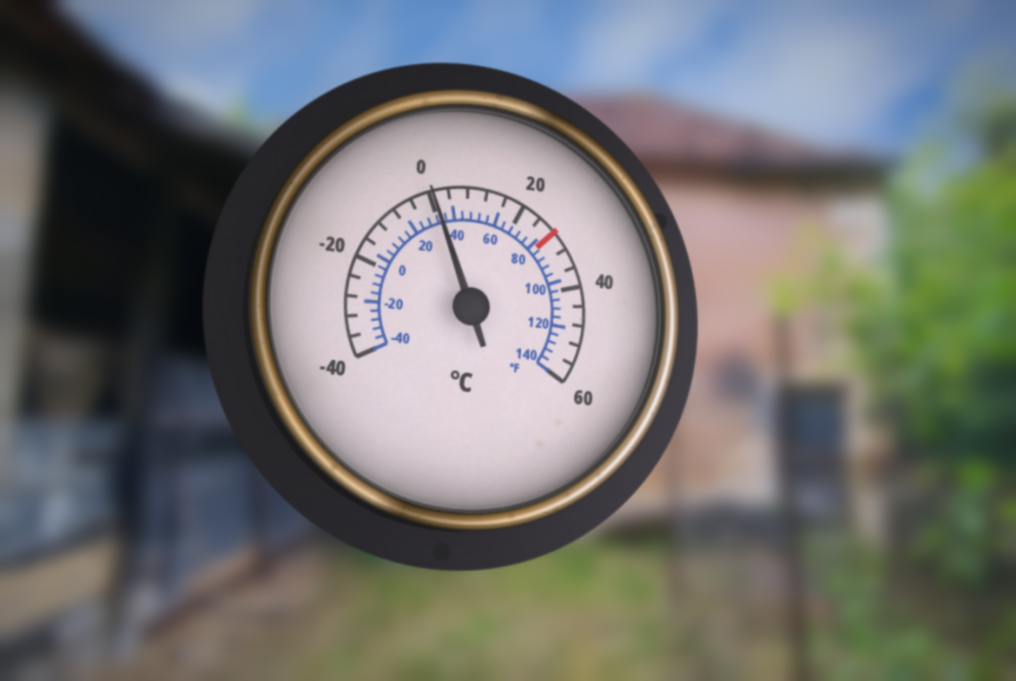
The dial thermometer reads 0 °C
